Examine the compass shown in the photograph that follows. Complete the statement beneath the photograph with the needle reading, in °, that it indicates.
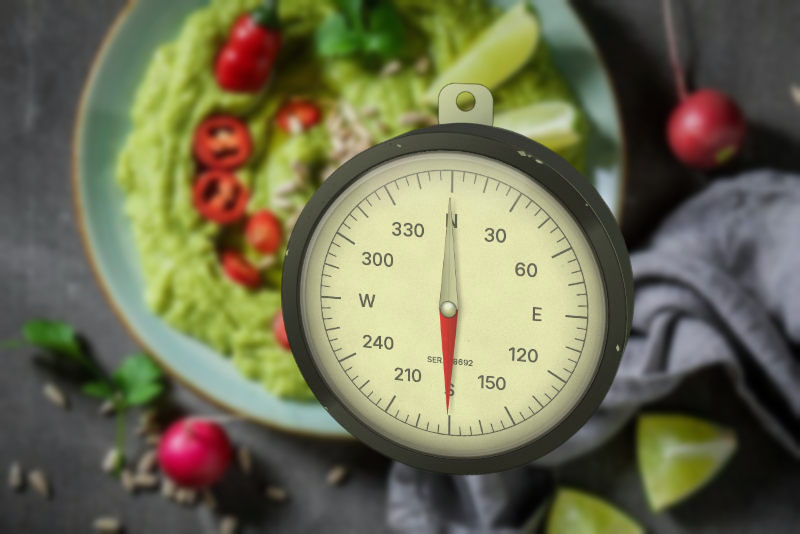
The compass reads 180 °
